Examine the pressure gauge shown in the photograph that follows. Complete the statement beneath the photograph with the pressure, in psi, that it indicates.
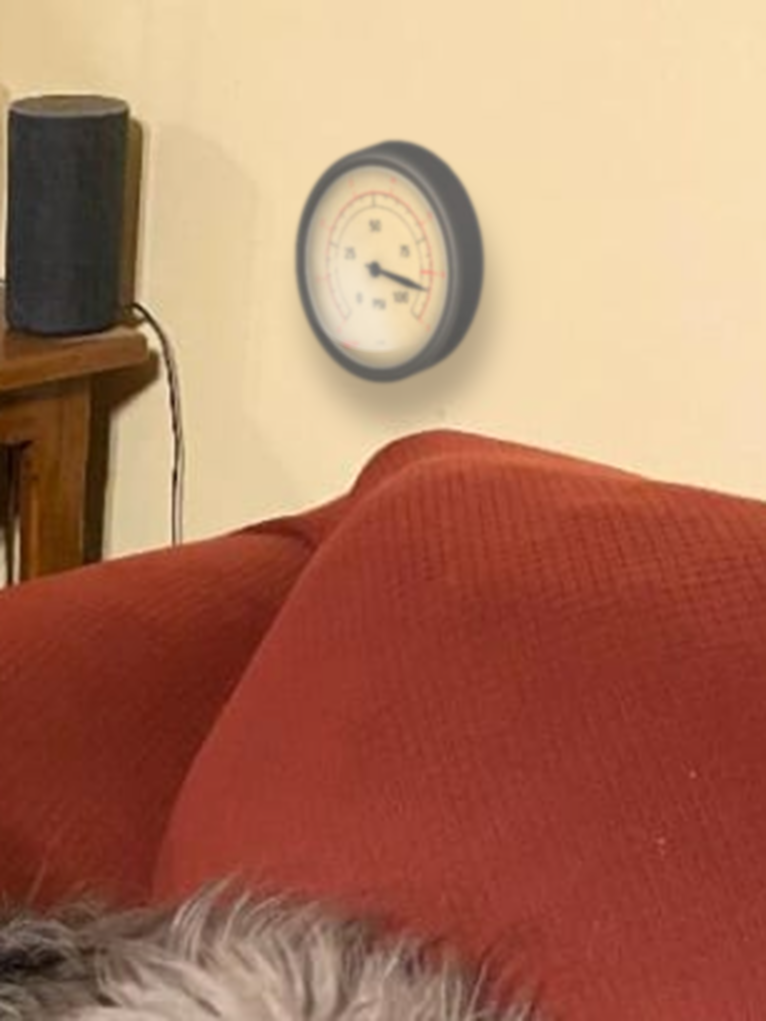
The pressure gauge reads 90 psi
